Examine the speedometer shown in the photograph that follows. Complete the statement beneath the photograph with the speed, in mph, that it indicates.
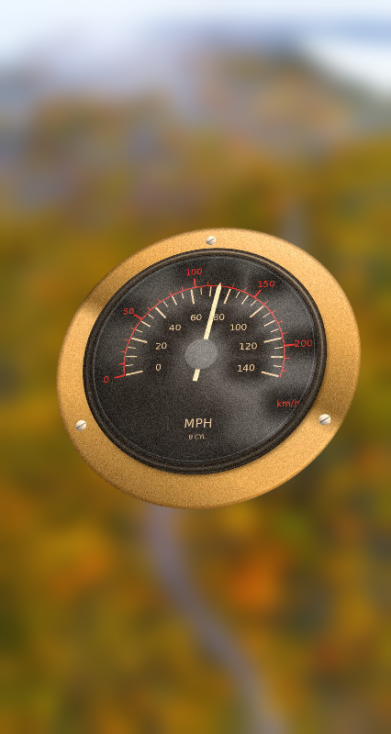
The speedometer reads 75 mph
